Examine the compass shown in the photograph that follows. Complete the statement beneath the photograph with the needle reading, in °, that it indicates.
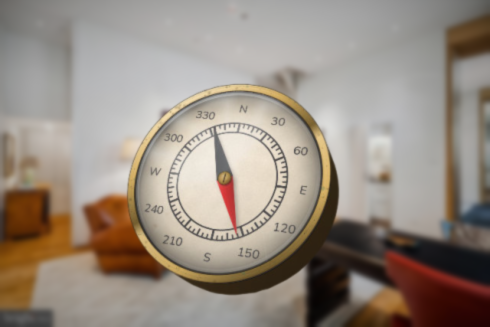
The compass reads 155 °
